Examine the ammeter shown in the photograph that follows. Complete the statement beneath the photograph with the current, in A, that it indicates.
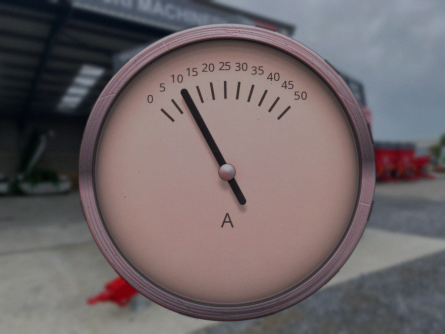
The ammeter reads 10 A
